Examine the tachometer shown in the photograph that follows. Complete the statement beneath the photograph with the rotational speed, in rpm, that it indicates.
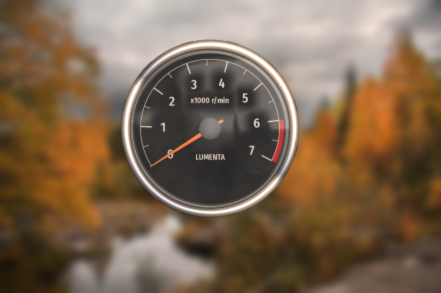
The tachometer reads 0 rpm
